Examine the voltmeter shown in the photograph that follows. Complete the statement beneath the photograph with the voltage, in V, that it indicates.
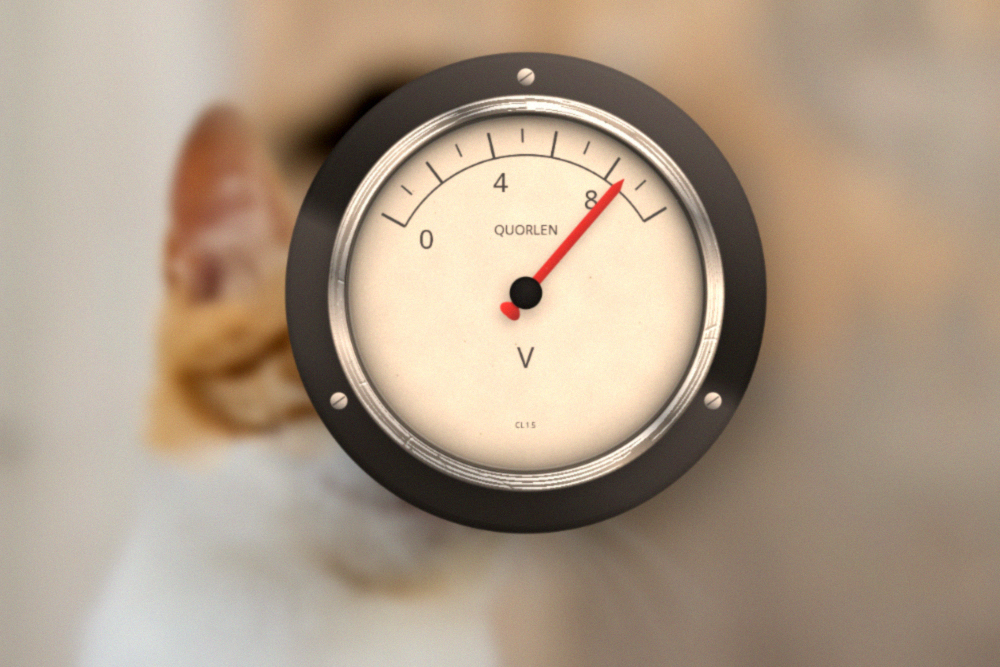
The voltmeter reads 8.5 V
